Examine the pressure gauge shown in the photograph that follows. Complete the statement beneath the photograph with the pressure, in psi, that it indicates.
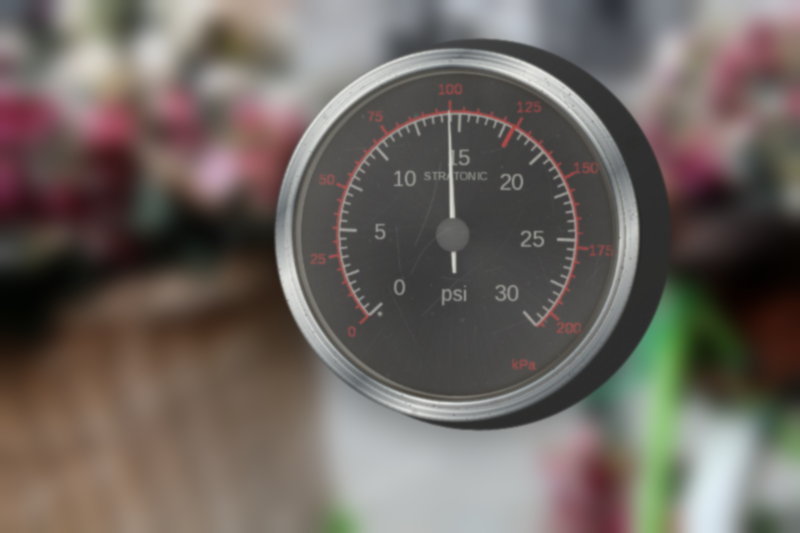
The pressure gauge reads 14.5 psi
